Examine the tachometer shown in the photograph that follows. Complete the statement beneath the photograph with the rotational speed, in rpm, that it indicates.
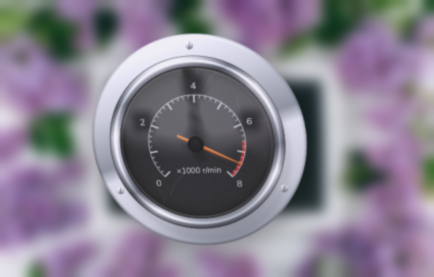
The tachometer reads 7400 rpm
